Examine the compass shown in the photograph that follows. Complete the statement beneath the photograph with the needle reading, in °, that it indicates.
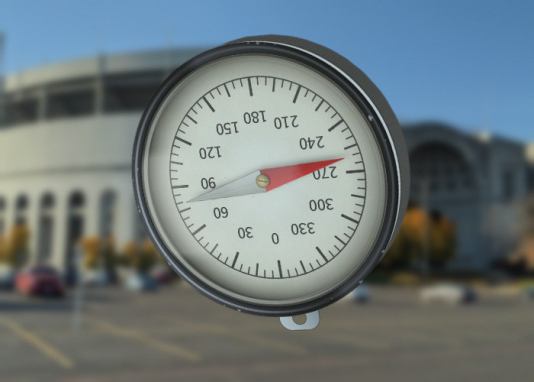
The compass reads 260 °
